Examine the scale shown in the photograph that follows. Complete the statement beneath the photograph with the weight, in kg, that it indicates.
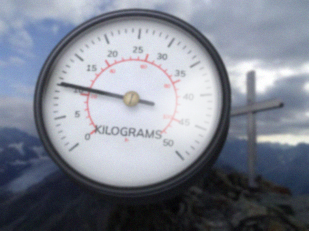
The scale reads 10 kg
